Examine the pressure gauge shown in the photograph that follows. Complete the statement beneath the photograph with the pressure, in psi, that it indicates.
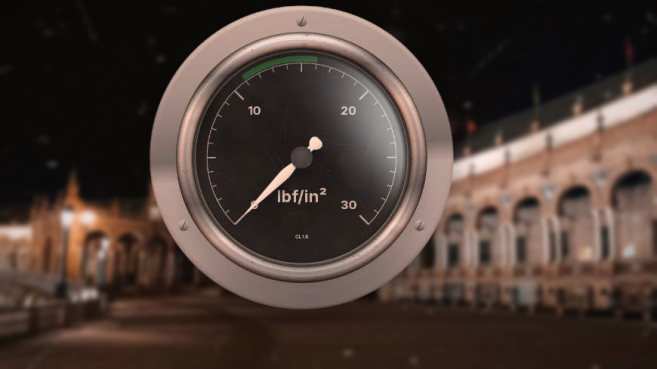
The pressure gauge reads 0 psi
